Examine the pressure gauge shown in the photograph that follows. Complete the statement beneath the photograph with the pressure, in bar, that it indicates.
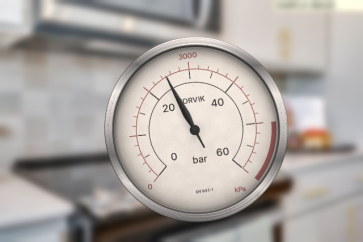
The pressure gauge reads 25 bar
